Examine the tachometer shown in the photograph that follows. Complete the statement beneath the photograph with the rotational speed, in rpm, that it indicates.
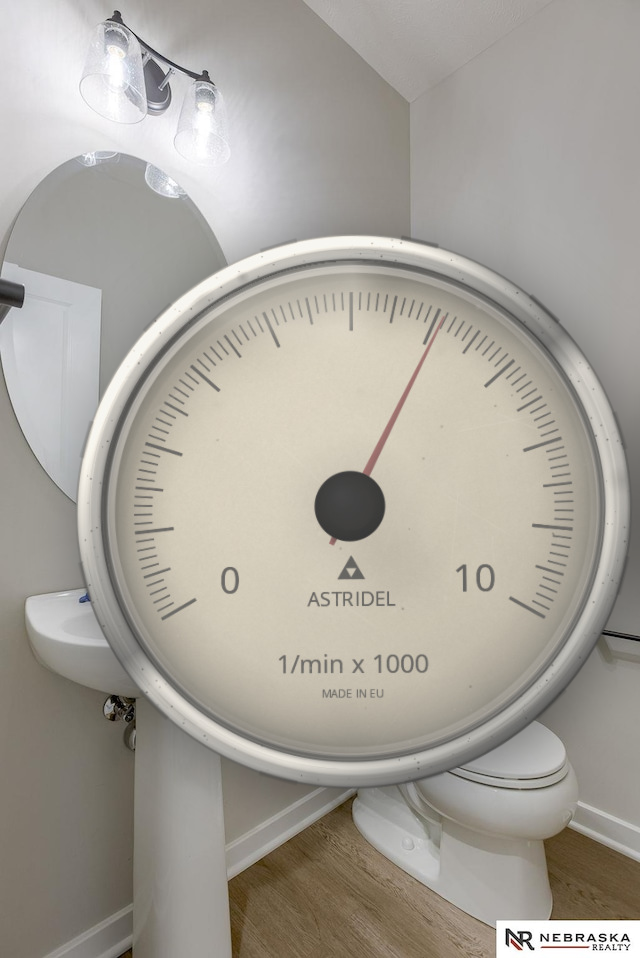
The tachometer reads 6100 rpm
